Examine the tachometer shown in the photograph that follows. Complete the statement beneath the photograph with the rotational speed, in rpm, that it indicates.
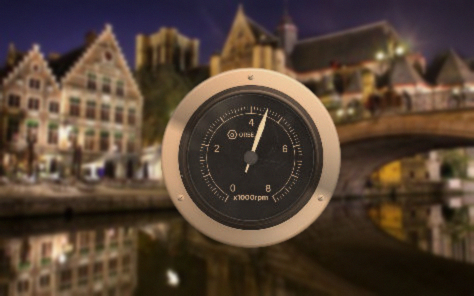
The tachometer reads 4500 rpm
